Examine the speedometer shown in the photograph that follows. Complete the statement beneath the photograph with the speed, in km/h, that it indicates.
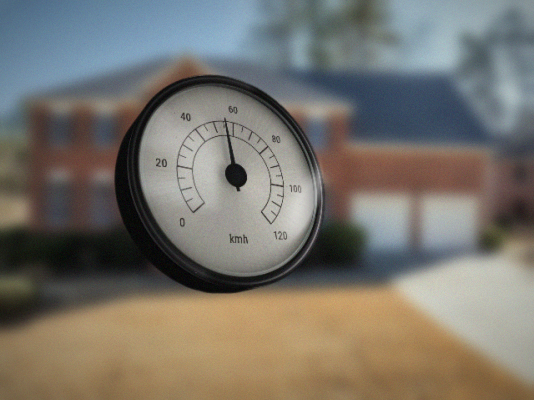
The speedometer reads 55 km/h
